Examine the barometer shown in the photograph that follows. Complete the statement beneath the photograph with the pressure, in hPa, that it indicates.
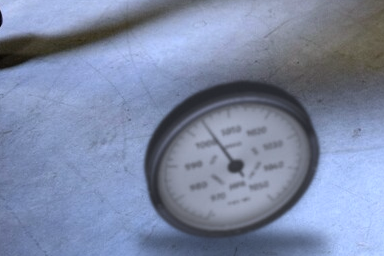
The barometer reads 1004 hPa
